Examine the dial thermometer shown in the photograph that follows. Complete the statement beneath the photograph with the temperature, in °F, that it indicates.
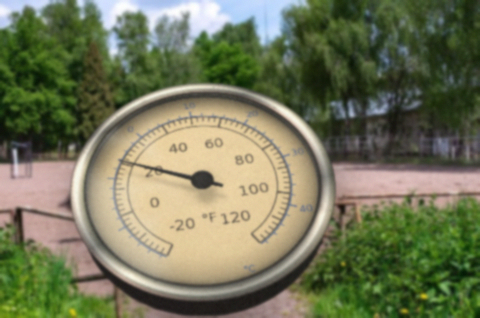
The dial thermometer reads 20 °F
